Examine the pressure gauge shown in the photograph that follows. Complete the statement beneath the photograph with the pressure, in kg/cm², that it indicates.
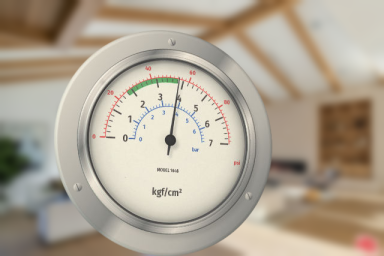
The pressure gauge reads 3.8 kg/cm²
